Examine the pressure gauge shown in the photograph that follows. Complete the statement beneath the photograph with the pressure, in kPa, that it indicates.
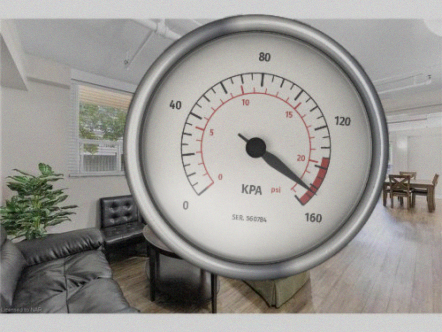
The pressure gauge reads 152.5 kPa
